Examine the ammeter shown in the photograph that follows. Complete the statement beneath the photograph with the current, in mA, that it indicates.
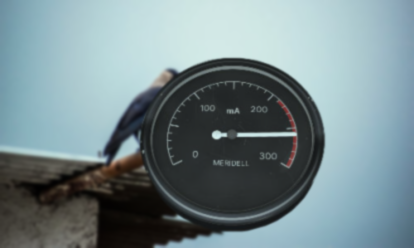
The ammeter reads 260 mA
